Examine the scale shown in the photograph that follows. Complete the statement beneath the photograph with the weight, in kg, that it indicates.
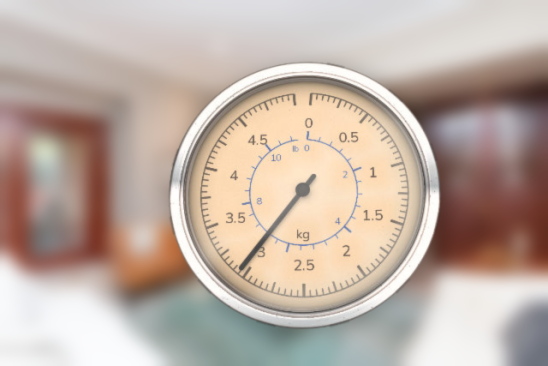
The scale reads 3.05 kg
